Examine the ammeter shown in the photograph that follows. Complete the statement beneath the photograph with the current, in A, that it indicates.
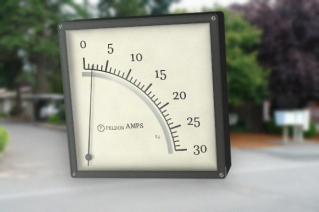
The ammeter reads 2 A
